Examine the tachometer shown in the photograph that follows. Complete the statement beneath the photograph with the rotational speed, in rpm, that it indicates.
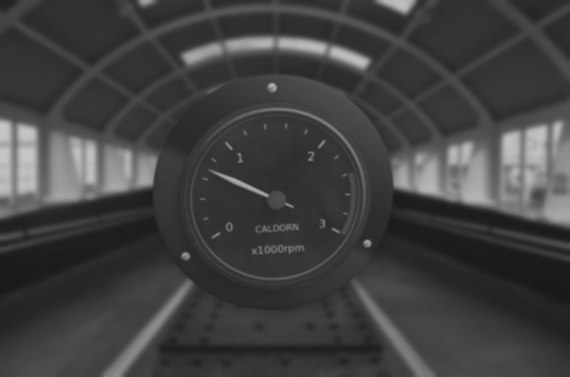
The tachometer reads 700 rpm
